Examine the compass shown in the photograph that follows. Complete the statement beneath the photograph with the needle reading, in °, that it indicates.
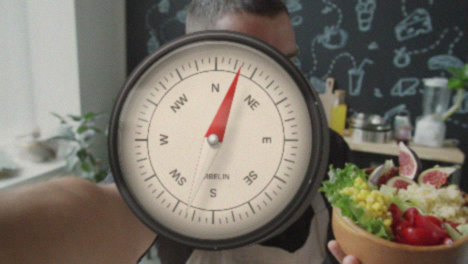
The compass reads 20 °
